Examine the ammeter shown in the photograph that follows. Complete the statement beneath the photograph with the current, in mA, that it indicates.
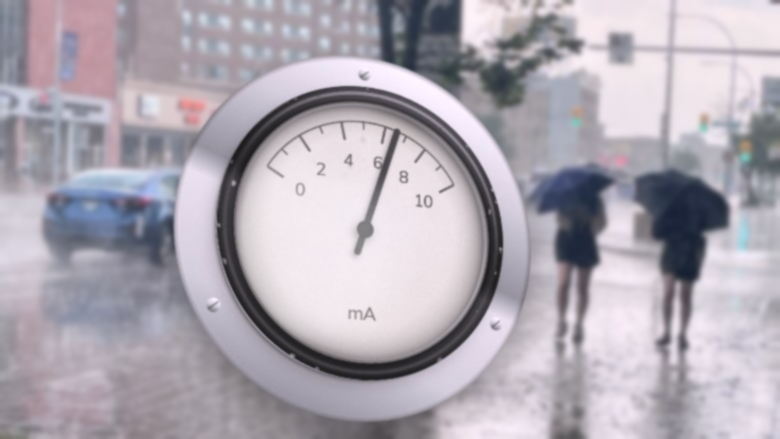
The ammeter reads 6.5 mA
